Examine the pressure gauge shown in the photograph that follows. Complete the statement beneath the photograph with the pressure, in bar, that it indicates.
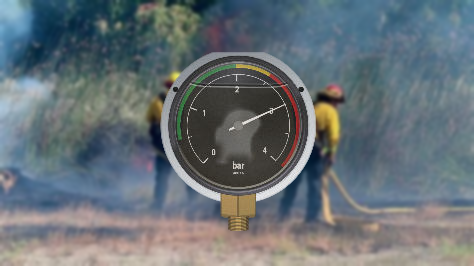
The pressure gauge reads 3 bar
